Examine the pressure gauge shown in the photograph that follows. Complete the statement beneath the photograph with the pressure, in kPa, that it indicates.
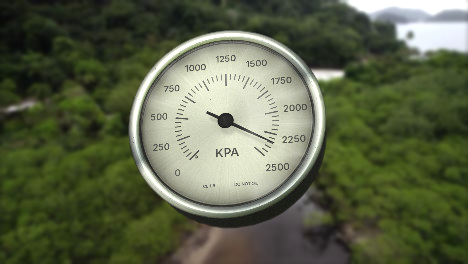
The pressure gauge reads 2350 kPa
